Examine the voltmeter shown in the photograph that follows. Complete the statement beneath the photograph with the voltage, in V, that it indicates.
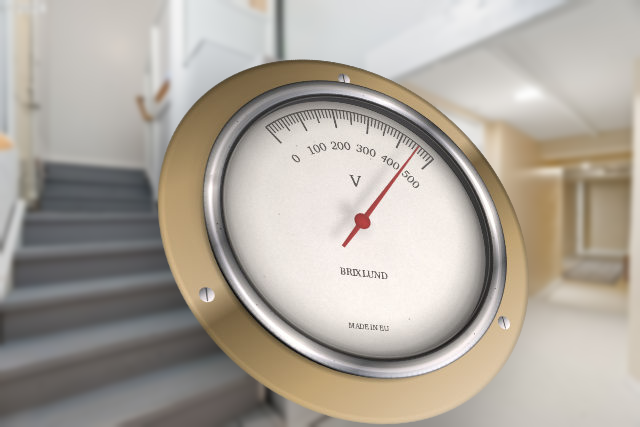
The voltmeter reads 450 V
